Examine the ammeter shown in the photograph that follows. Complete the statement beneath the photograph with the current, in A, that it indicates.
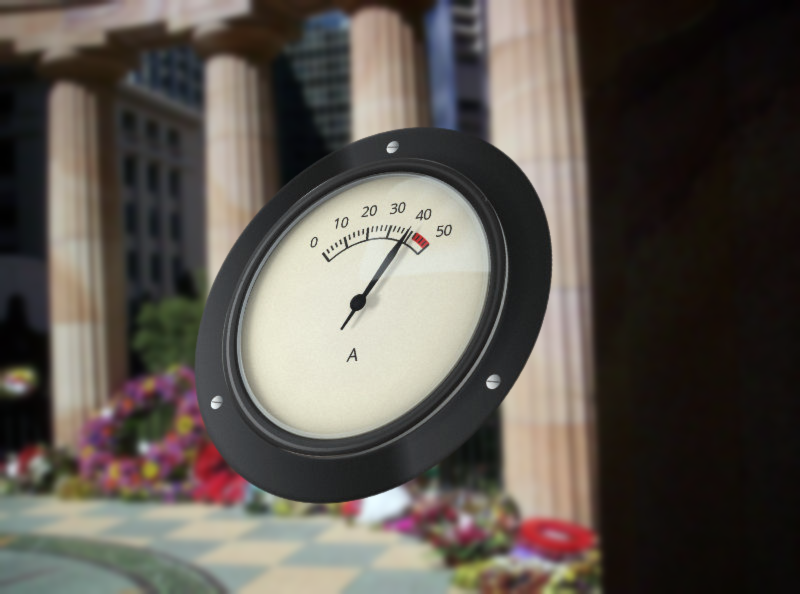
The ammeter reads 40 A
